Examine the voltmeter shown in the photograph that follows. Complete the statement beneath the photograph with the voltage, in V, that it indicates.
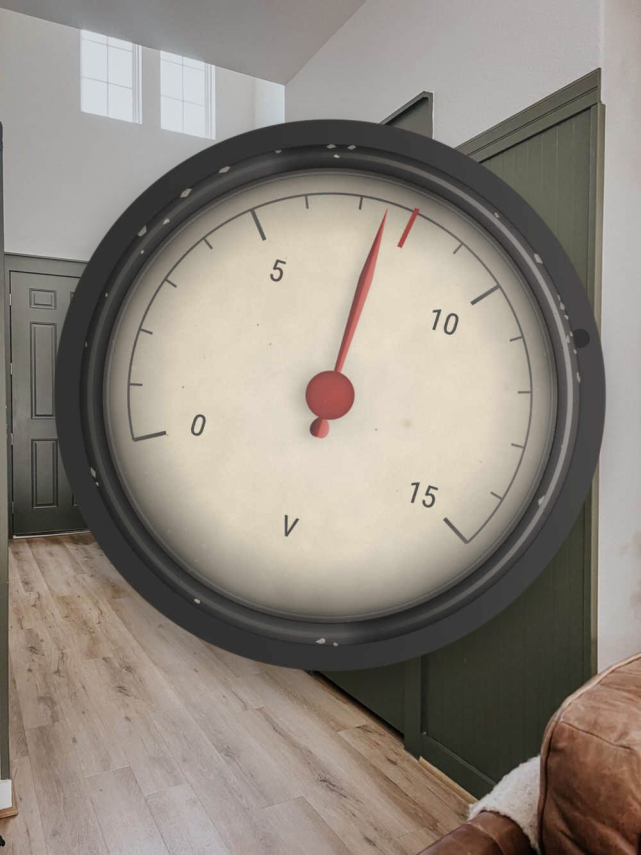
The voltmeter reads 7.5 V
